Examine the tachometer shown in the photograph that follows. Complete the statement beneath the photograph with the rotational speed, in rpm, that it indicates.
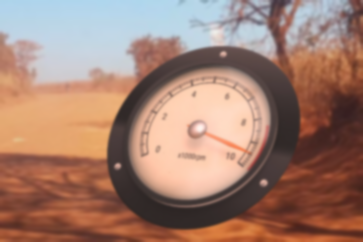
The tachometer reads 9500 rpm
